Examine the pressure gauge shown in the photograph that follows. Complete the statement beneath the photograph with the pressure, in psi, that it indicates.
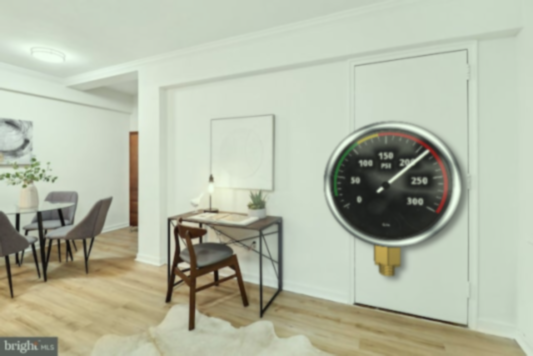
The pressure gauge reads 210 psi
